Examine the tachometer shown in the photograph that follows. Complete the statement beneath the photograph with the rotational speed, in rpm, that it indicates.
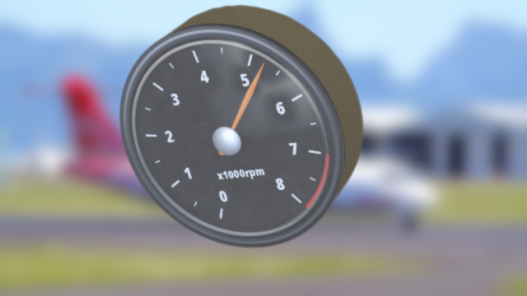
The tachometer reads 5250 rpm
